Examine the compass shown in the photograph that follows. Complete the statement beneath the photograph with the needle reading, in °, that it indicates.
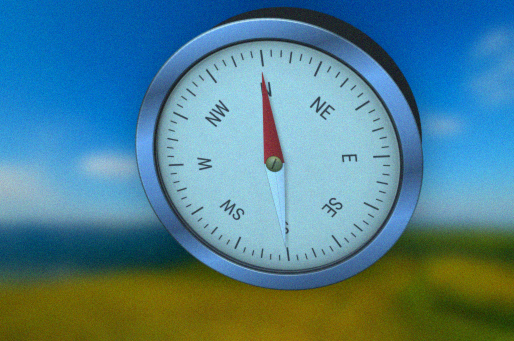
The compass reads 0 °
